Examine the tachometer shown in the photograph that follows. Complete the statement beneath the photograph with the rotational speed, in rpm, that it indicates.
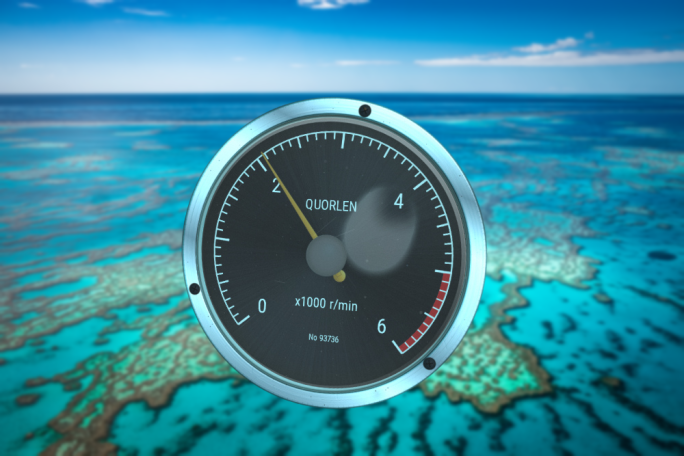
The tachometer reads 2100 rpm
